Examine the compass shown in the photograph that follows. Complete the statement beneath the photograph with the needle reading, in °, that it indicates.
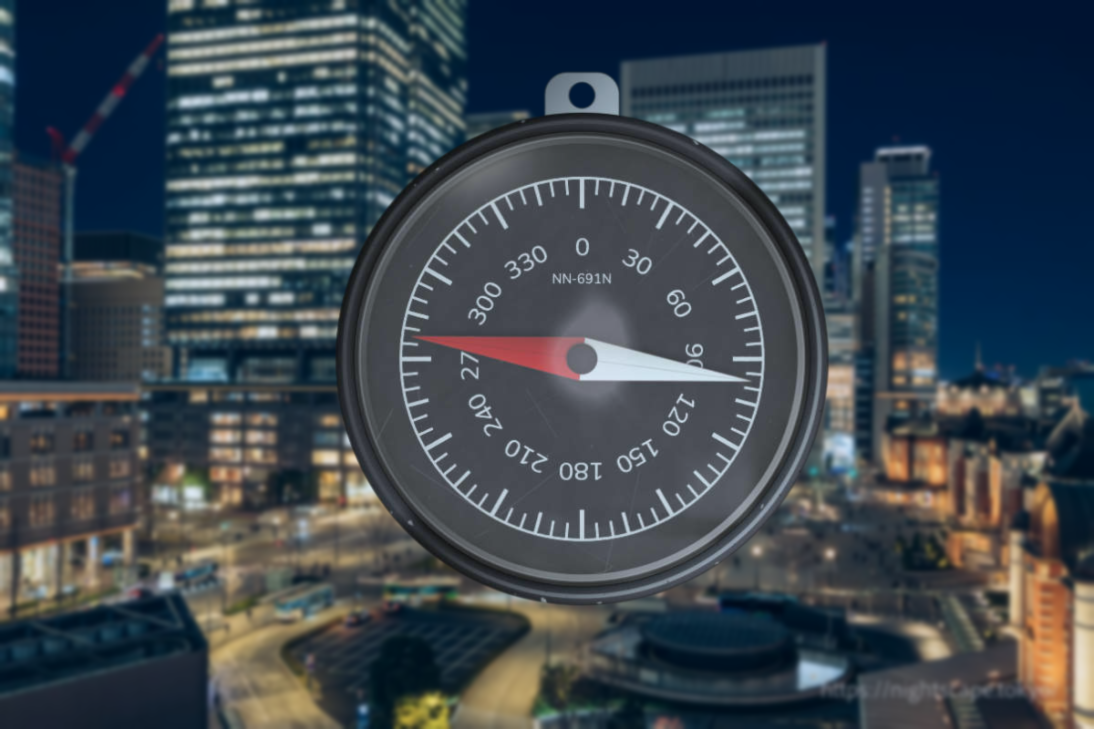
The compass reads 277.5 °
